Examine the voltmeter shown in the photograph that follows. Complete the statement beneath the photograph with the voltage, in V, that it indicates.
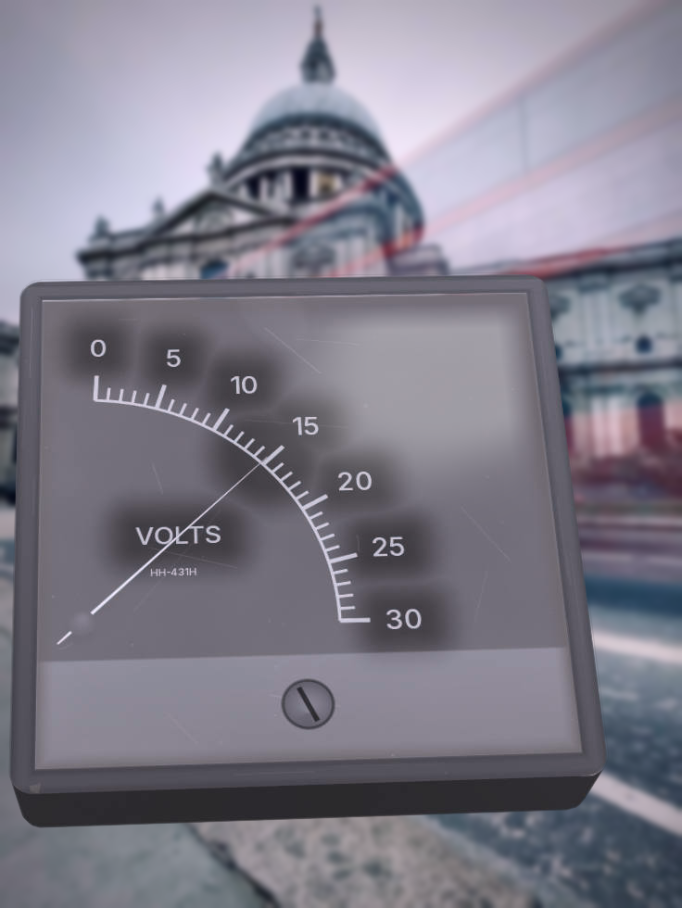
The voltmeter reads 15 V
